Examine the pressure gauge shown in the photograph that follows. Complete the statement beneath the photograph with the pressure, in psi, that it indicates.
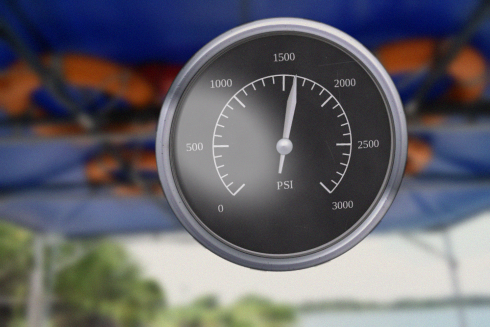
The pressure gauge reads 1600 psi
